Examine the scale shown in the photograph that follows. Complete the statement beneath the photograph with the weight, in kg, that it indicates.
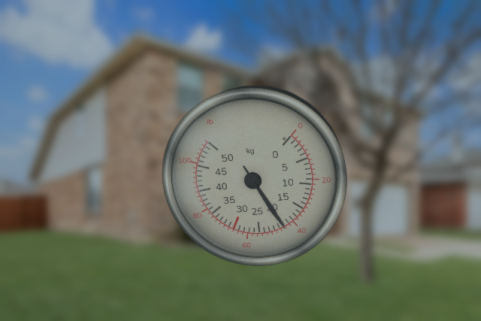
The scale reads 20 kg
